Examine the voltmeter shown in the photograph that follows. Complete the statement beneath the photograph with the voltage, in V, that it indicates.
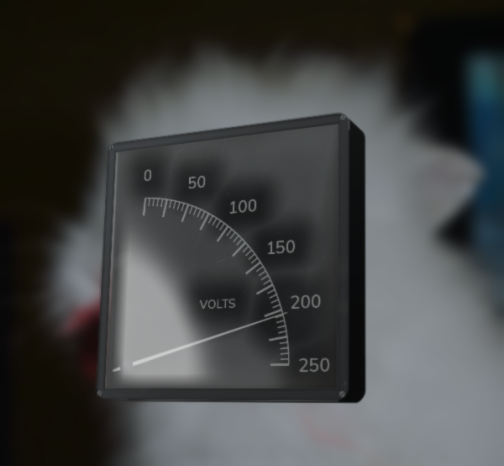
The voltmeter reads 205 V
